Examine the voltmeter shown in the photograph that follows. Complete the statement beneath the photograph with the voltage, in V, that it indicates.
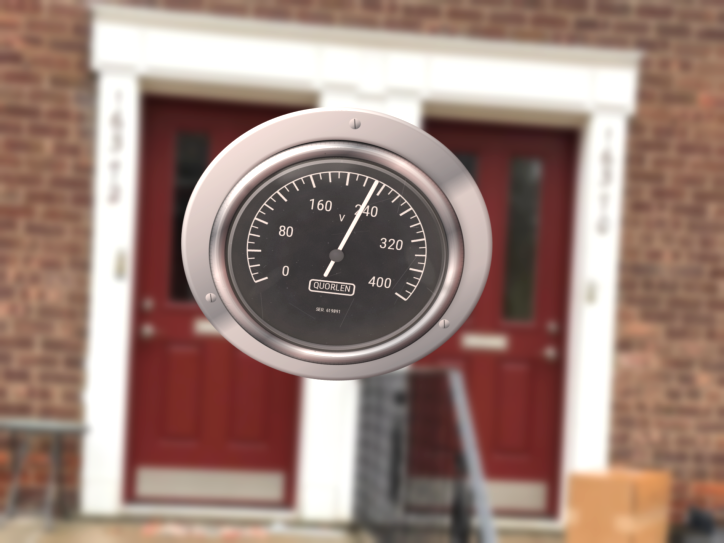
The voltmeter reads 230 V
